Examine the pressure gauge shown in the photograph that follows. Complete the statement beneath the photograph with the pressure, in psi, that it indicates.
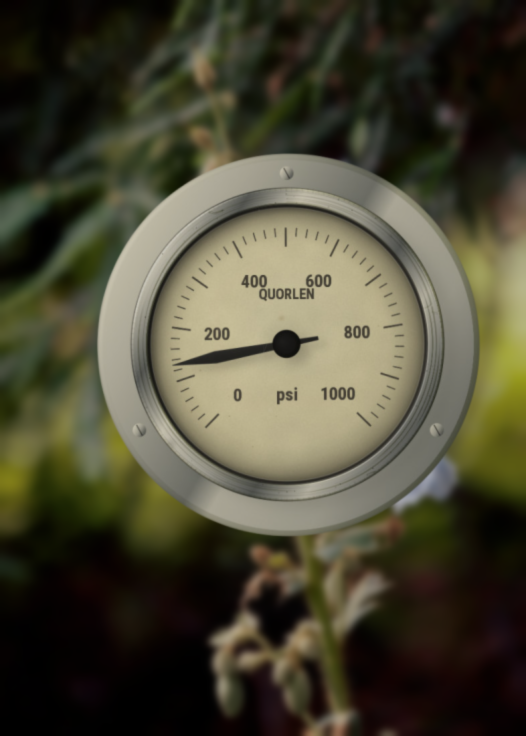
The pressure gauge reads 130 psi
